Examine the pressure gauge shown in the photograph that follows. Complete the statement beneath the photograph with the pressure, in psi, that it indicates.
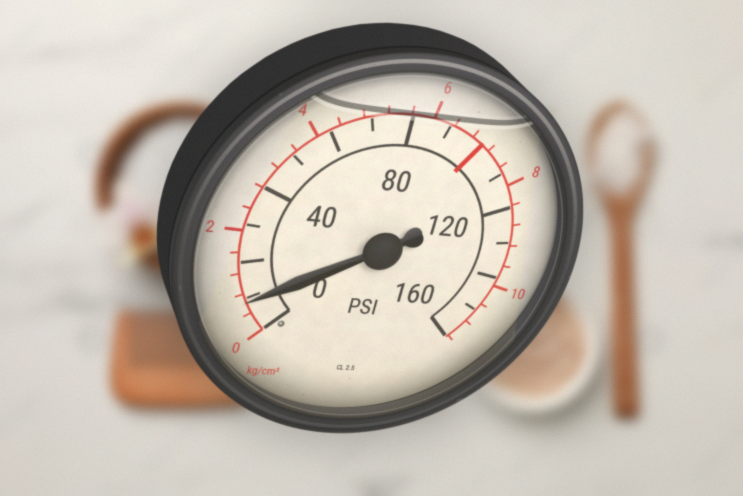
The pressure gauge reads 10 psi
